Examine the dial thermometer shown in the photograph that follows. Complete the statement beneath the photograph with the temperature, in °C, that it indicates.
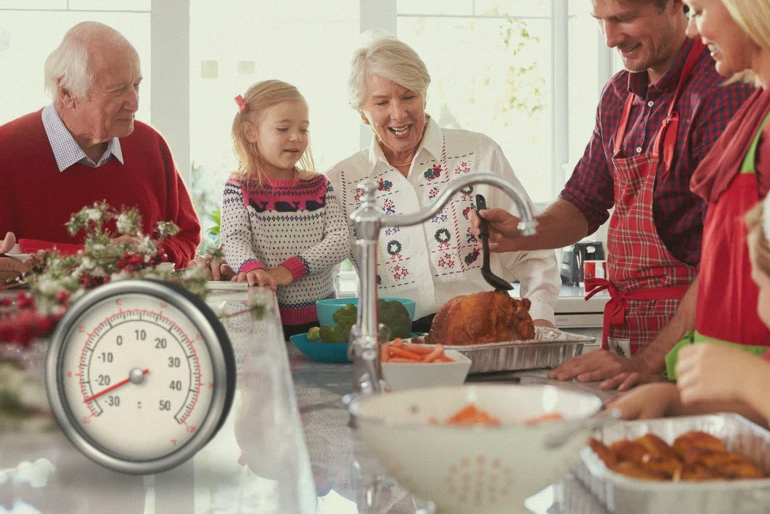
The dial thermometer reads -25 °C
